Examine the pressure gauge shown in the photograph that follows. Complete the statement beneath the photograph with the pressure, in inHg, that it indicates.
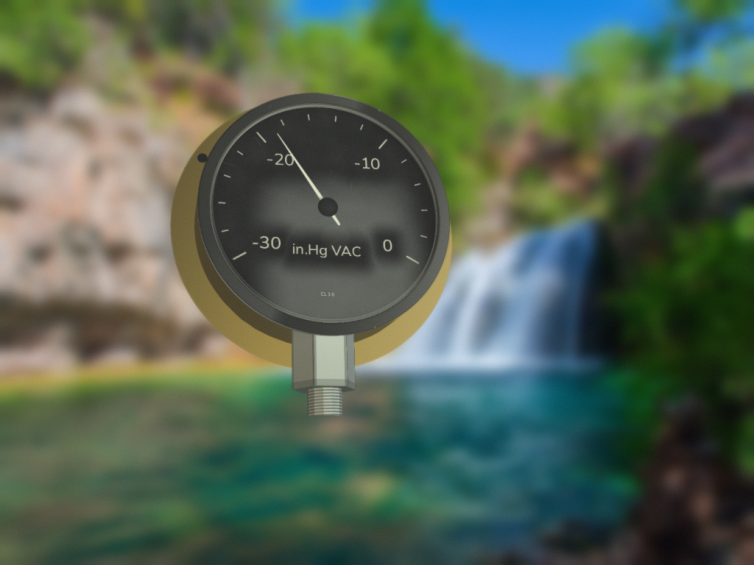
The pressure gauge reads -19 inHg
